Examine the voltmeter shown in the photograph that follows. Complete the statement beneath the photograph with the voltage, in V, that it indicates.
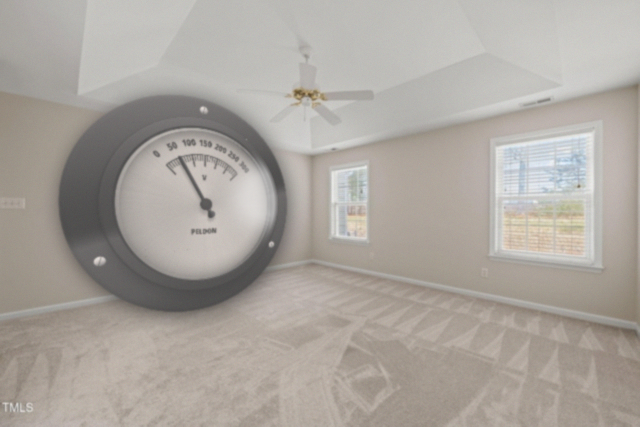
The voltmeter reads 50 V
